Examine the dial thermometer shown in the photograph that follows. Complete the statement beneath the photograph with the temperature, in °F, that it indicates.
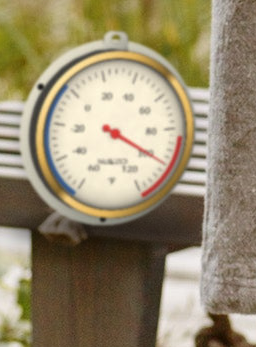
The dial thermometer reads 100 °F
